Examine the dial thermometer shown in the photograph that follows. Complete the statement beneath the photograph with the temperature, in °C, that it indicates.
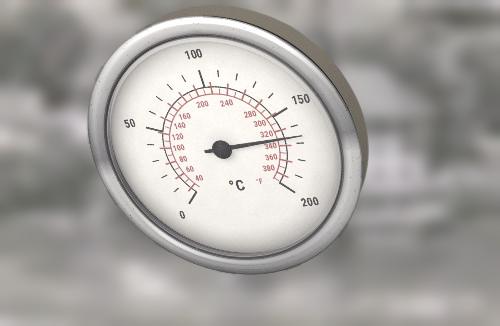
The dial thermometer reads 165 °C
